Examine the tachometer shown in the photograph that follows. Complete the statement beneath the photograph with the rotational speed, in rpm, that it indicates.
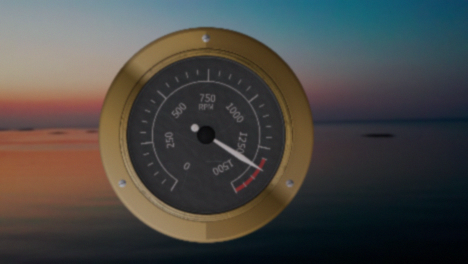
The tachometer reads 1350 rpm
